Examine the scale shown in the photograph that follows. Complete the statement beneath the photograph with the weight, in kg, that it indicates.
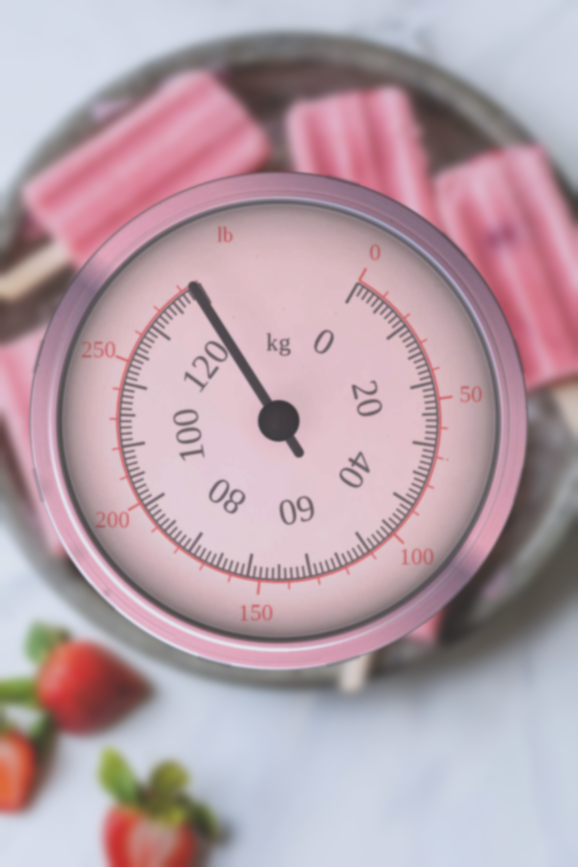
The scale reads 129 kg
